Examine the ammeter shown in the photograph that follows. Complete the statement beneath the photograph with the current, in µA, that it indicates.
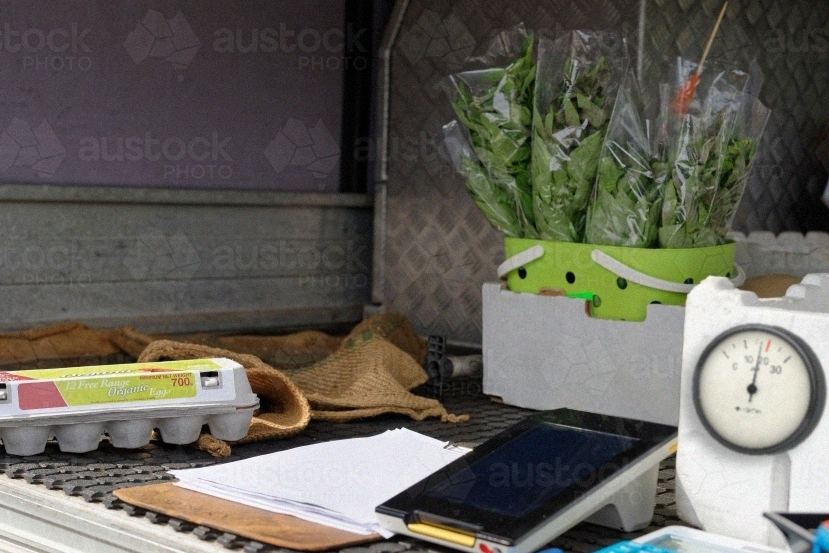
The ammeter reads 17.5 µA
